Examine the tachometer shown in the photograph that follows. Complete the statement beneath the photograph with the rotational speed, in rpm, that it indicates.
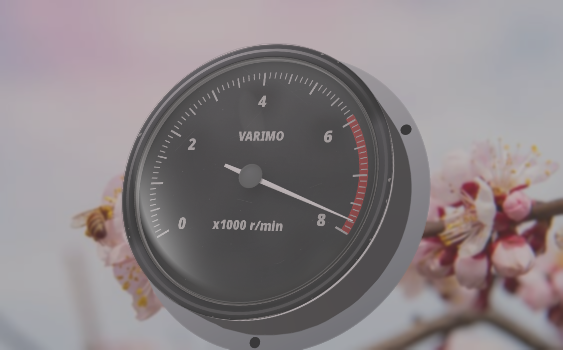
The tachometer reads 7800 rpm
